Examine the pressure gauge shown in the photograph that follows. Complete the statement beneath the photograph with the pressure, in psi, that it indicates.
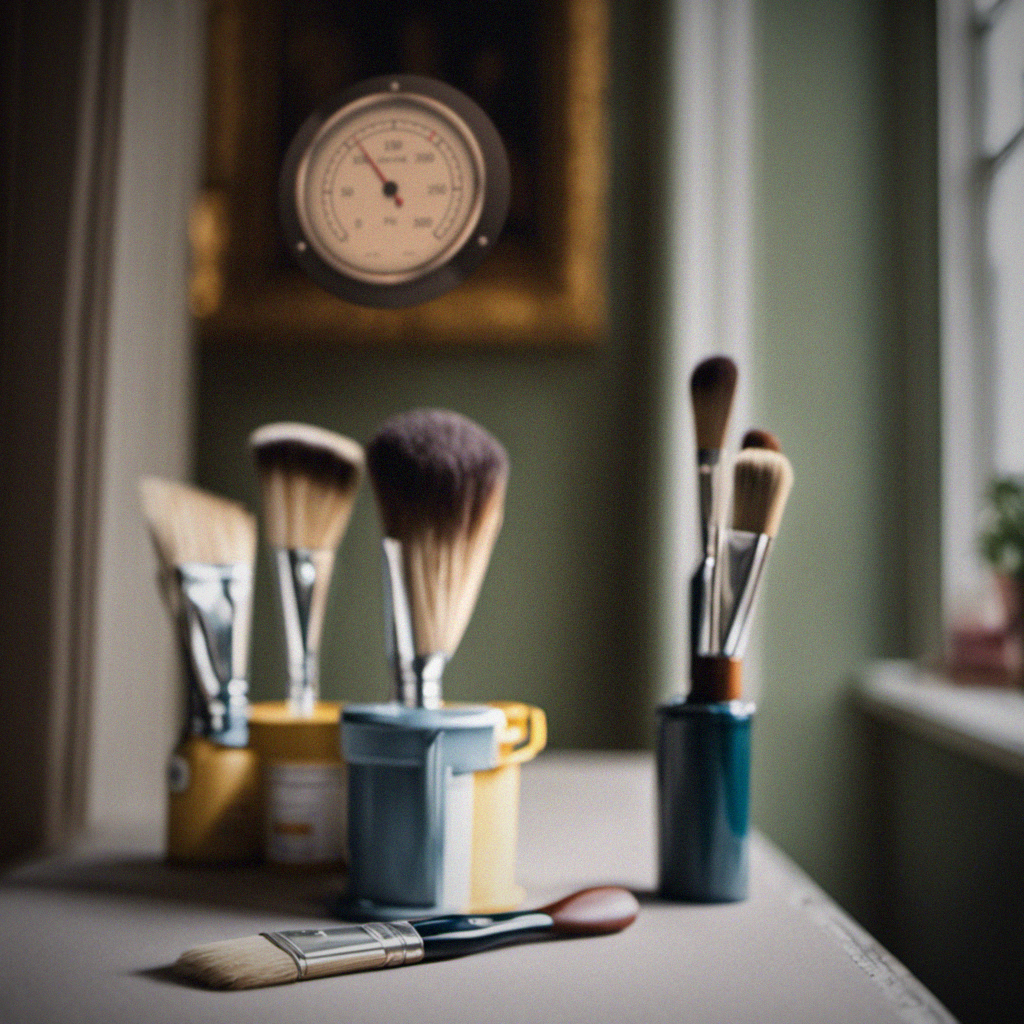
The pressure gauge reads 110 psi
